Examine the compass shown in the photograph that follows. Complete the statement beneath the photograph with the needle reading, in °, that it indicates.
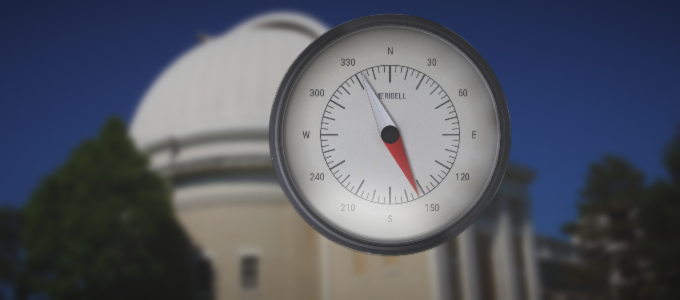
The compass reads 155 °
